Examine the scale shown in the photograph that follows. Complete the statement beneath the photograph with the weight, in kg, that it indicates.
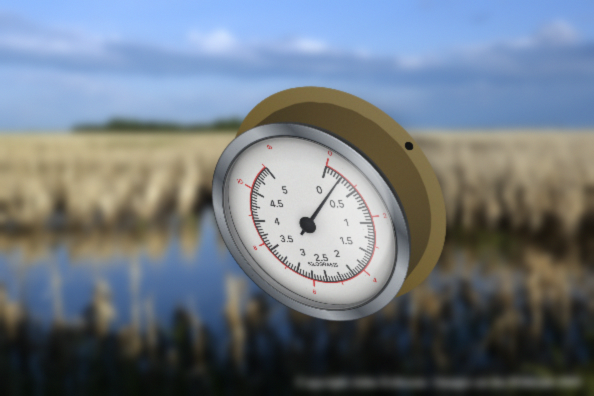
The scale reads 0.25 kg
